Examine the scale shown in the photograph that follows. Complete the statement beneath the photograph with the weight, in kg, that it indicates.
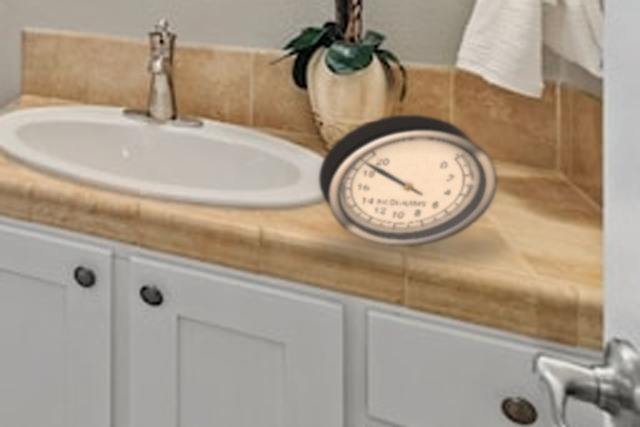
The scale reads 19 kg
